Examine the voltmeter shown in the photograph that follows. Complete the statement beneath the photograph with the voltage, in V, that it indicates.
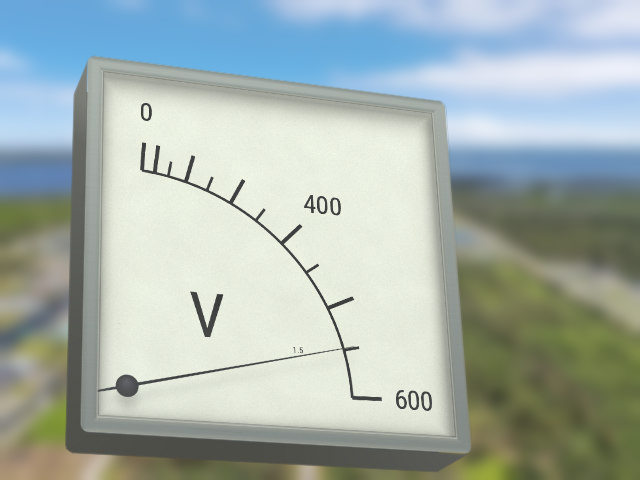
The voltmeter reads 550 V
